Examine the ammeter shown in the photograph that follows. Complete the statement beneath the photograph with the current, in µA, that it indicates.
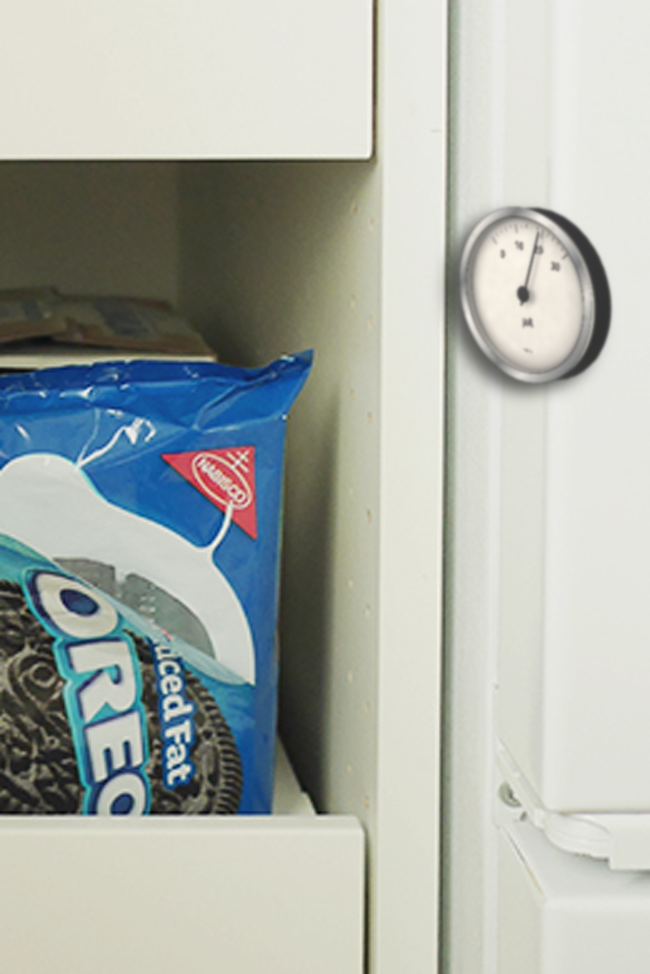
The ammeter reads 20 µA
